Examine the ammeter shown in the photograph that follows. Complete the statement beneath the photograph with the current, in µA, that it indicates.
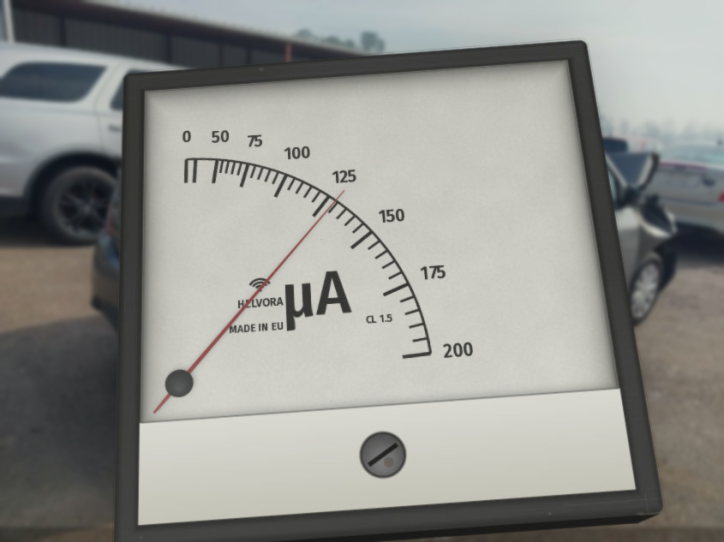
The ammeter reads 130 µA
